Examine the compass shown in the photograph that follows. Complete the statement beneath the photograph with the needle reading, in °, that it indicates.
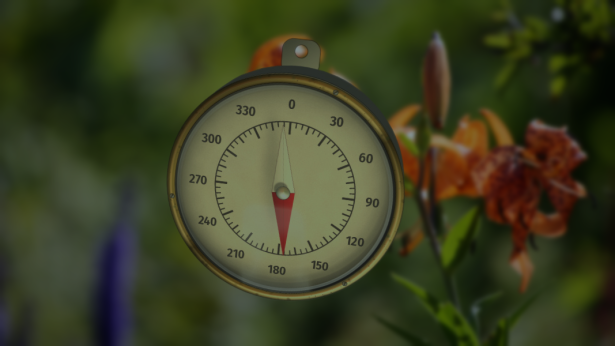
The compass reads 175 °
